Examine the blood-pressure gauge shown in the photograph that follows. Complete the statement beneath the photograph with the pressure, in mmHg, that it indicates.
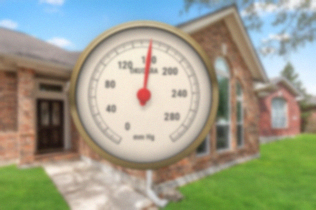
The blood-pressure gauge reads 160 mmHg
